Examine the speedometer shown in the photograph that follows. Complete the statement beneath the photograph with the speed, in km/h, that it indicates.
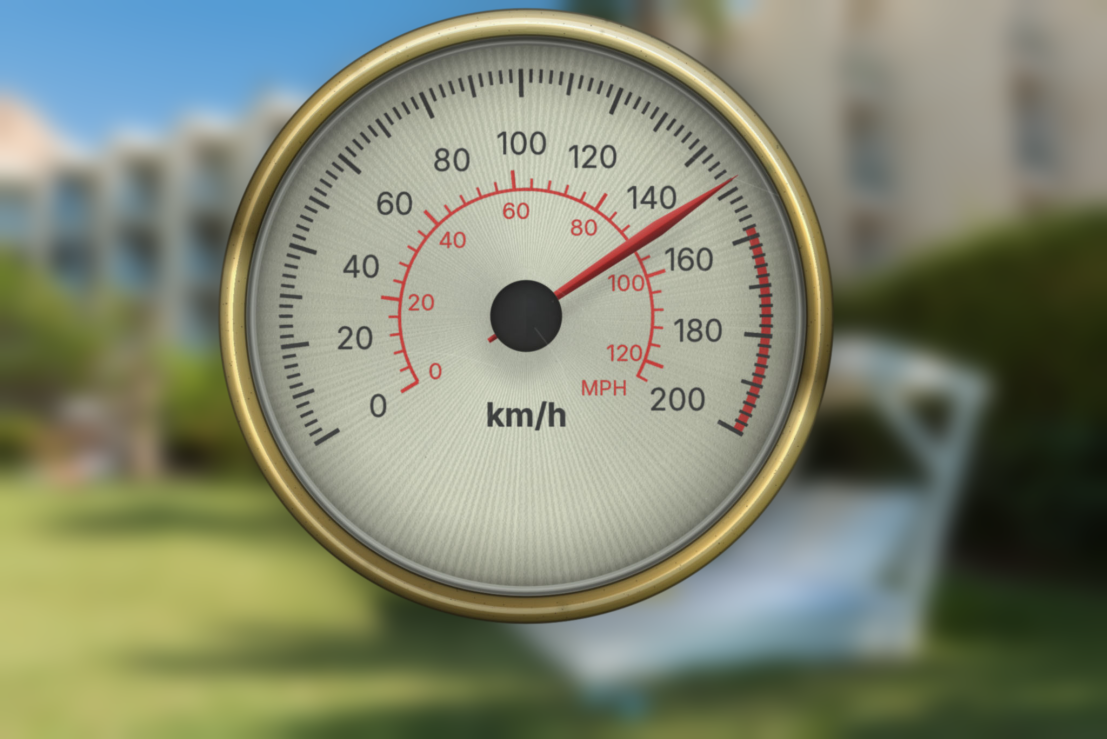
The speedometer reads 148 km/h
